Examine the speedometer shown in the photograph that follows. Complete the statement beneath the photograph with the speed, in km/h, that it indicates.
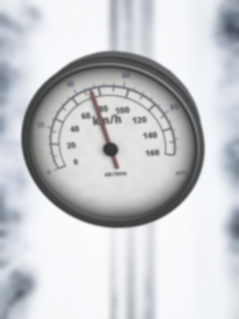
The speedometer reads 75 km/h
